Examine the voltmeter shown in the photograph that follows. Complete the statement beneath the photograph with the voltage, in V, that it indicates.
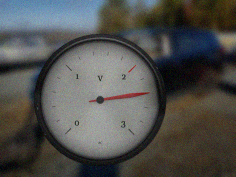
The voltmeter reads 2.4 V
